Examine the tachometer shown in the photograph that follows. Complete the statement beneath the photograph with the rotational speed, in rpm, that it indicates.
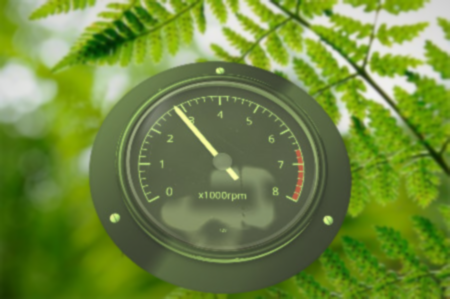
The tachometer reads 2800 rpm
